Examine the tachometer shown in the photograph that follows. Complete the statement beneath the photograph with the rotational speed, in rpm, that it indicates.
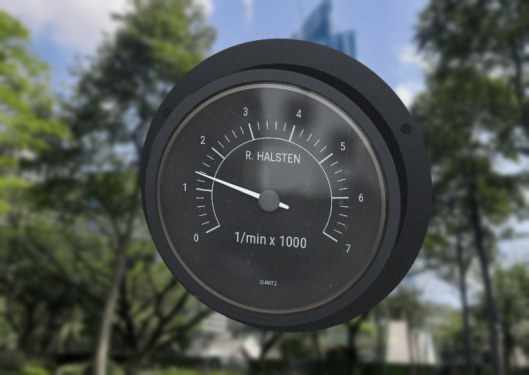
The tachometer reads 1400 rpm
